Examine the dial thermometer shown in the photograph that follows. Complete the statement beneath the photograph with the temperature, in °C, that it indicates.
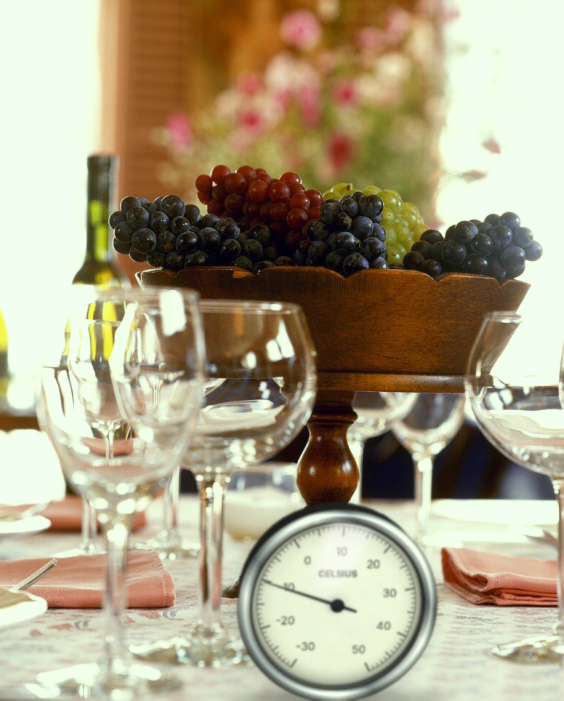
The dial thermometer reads -10 °C
